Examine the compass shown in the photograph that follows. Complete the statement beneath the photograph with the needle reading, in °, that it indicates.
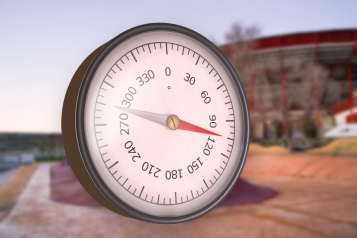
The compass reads 105 °
